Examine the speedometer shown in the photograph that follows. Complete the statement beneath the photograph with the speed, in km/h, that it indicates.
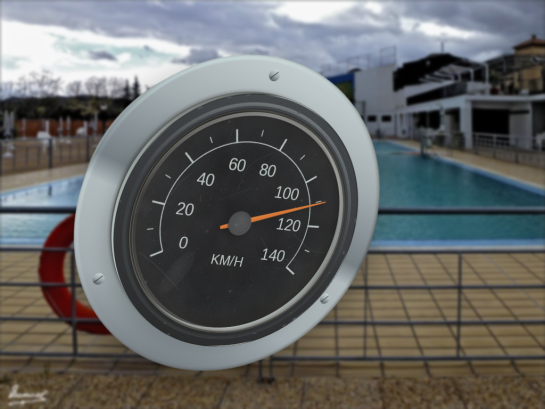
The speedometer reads 110 km/h
